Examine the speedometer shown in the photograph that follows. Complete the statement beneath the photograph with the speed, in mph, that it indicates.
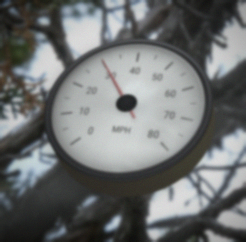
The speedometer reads 30 mph
